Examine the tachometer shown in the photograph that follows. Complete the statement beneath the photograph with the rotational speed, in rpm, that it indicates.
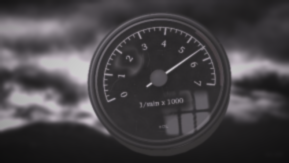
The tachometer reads 5600 rpm
